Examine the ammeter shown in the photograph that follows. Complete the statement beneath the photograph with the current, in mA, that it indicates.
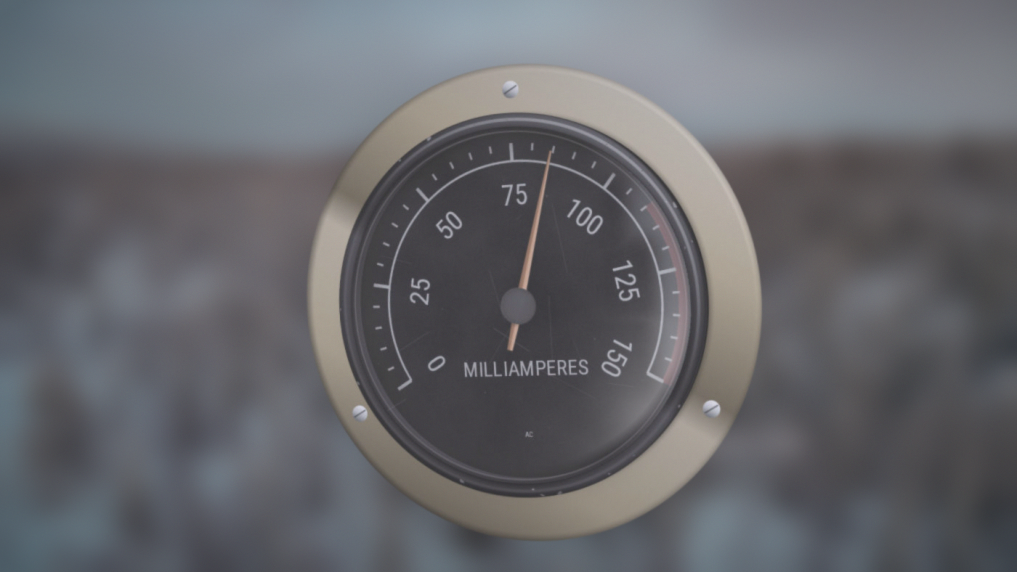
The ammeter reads 85 mA
